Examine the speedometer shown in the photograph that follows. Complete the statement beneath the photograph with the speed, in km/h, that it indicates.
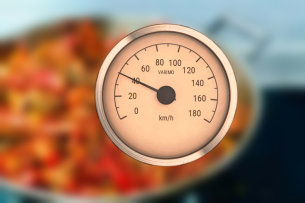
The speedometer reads 40 km/h
